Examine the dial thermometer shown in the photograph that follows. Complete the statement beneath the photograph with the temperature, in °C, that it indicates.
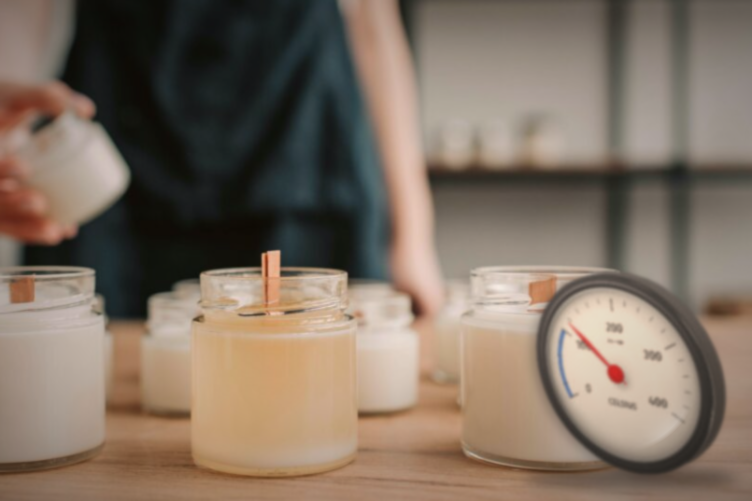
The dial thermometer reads 120 °C
